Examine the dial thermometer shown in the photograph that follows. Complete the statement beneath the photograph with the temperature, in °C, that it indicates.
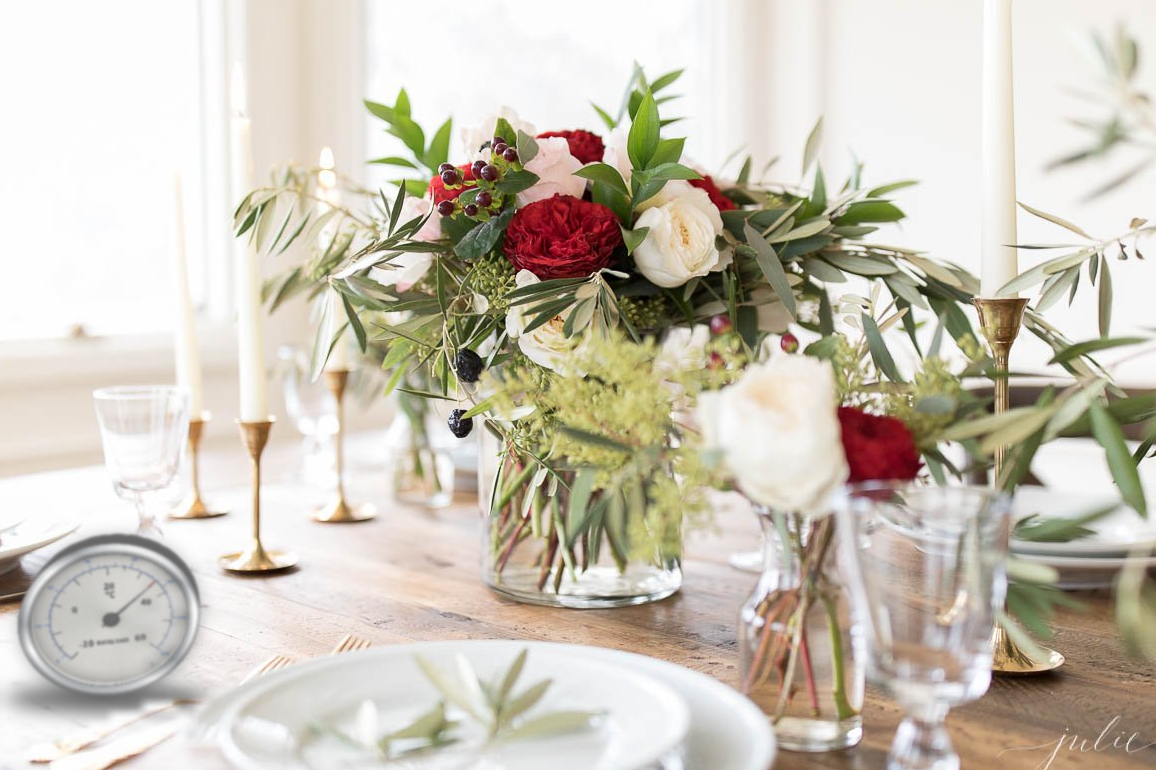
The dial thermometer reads 35 °C
